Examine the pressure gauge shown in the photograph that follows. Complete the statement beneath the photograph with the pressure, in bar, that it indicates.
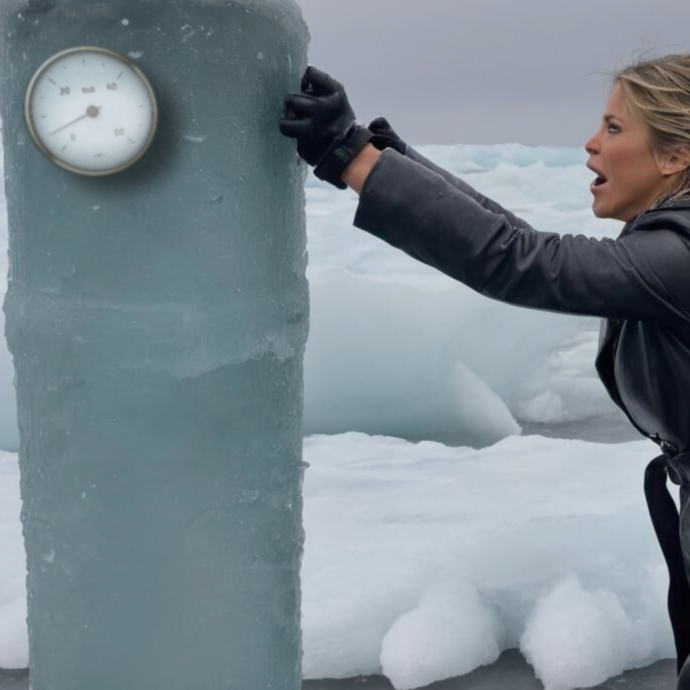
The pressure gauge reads 5 bar
